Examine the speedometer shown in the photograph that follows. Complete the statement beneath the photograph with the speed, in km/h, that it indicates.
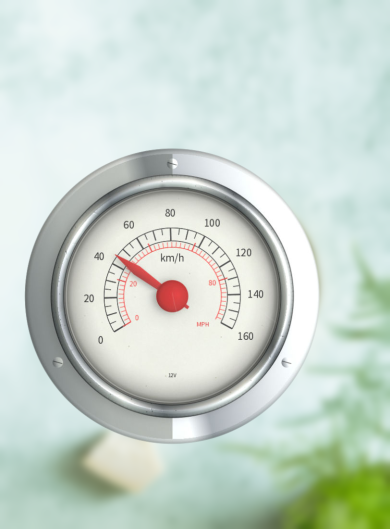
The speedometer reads 45 km/h
